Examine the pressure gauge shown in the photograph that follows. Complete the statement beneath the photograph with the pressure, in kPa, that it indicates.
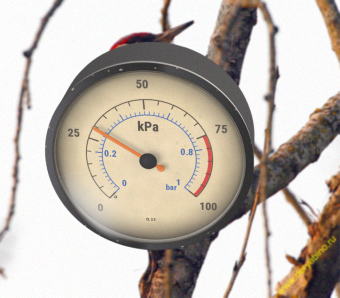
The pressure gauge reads 30 kPa
